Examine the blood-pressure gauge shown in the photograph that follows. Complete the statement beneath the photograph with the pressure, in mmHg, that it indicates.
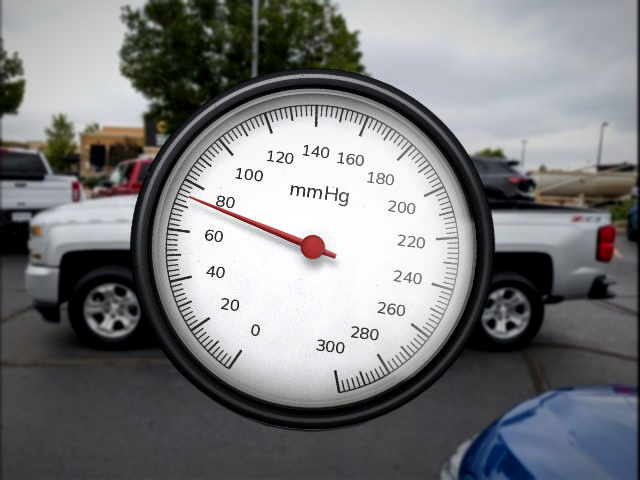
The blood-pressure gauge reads 74 mmHg
